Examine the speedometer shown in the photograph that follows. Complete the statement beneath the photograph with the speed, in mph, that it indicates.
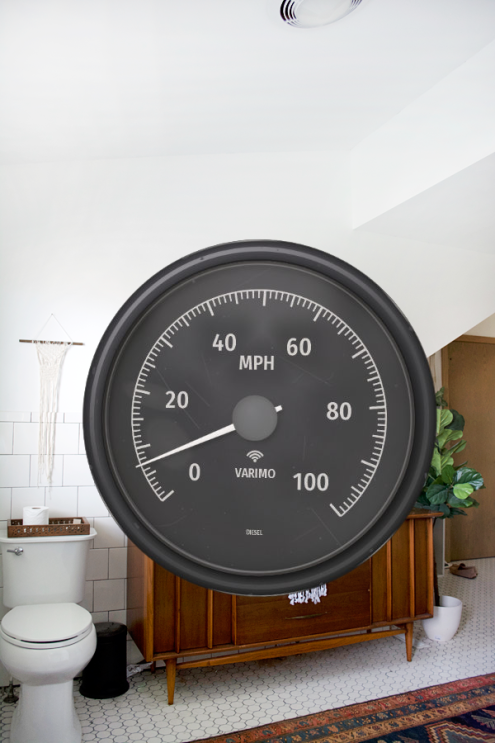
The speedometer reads 7 mph
